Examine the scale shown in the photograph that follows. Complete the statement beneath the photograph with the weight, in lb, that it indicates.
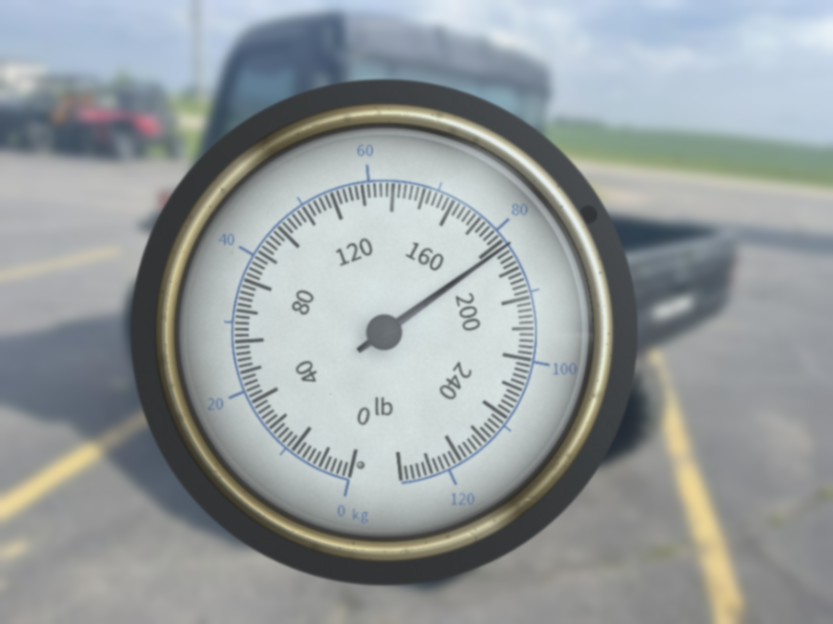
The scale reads 182 lb
